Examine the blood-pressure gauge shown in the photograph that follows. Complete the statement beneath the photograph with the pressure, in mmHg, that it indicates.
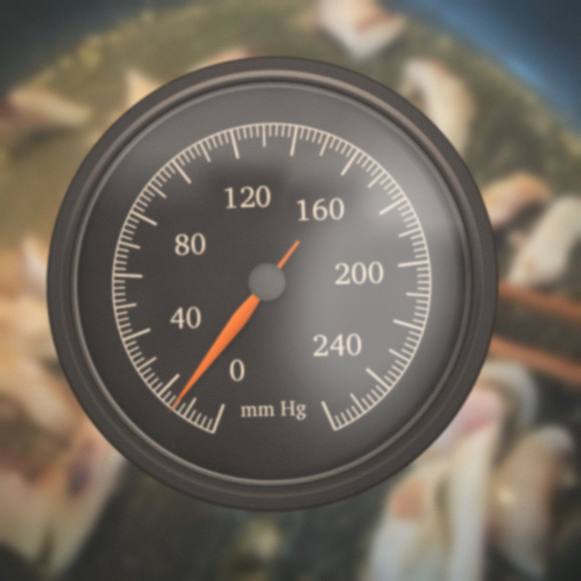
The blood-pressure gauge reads 14 mmHg
